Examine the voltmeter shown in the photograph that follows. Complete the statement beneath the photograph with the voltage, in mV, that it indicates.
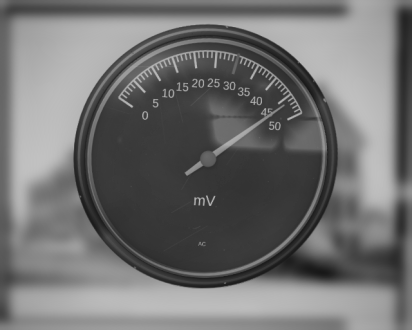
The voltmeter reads 46 mV
